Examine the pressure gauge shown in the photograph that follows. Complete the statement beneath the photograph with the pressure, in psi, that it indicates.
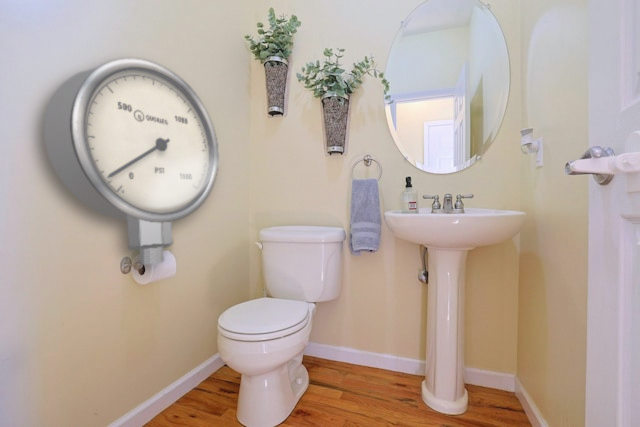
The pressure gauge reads 75 psi
